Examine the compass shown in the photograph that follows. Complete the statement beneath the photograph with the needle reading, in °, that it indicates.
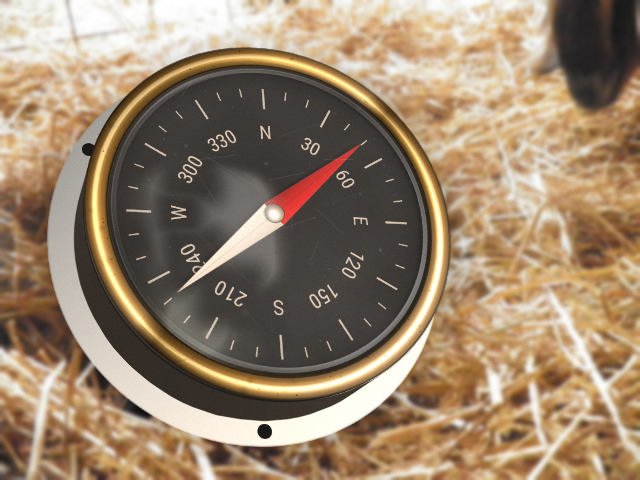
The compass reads 50 °
